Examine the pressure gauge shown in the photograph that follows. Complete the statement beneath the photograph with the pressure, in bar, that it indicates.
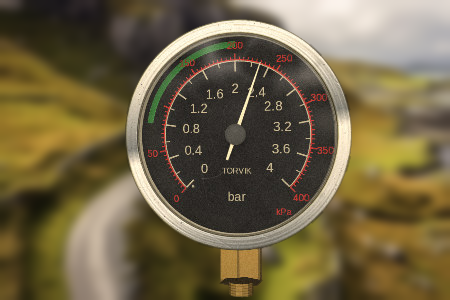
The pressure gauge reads 2.3 bar
